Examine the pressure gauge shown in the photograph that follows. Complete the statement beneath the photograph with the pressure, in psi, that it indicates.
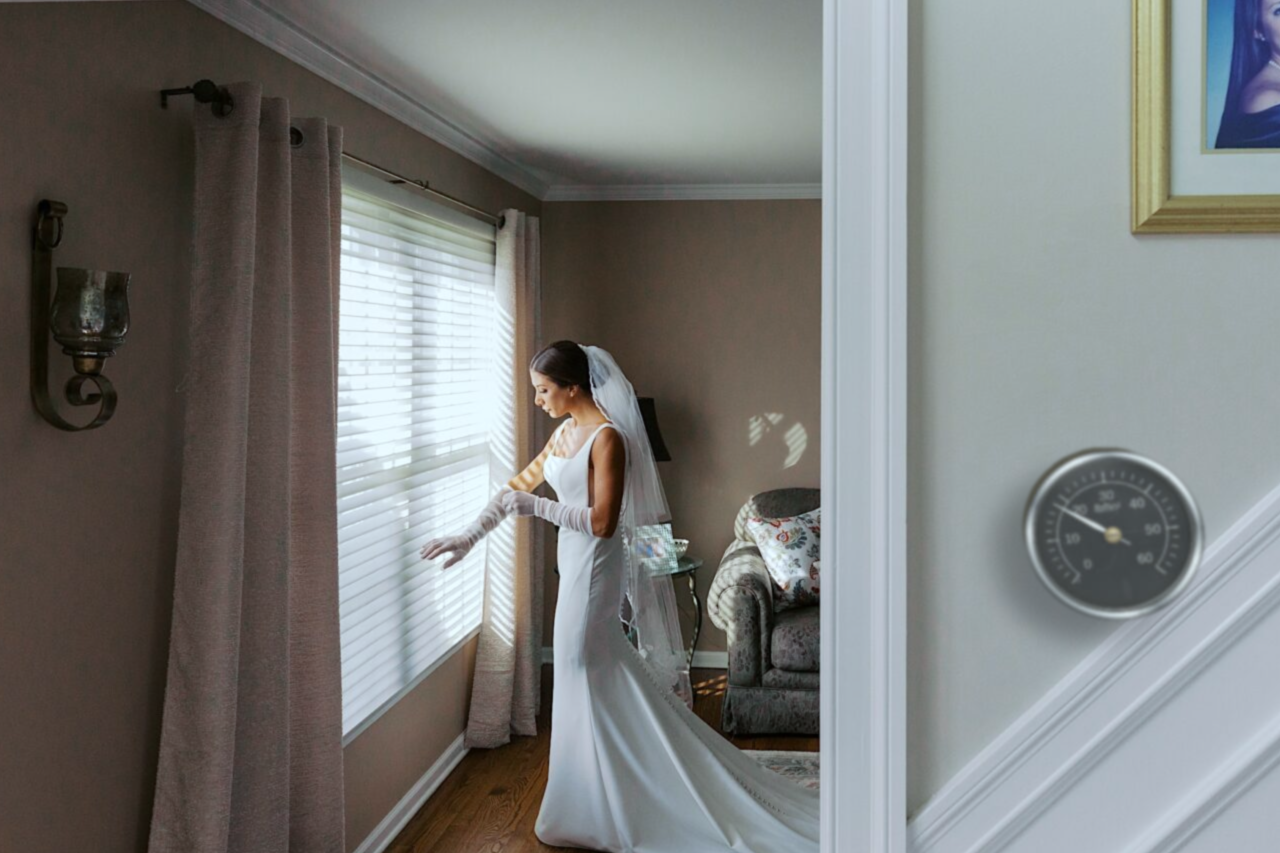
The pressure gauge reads 18 psi
